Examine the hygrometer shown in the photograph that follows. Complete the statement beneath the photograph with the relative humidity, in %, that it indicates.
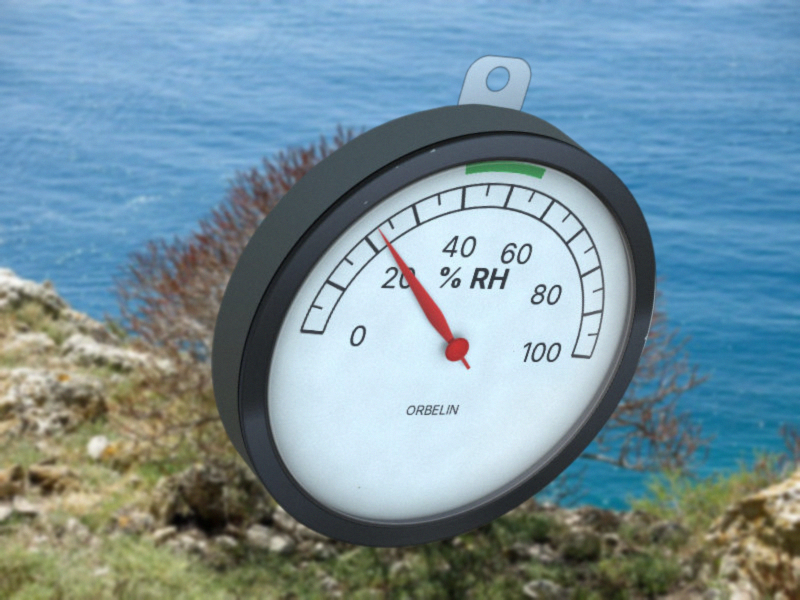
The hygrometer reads 22.5 %
